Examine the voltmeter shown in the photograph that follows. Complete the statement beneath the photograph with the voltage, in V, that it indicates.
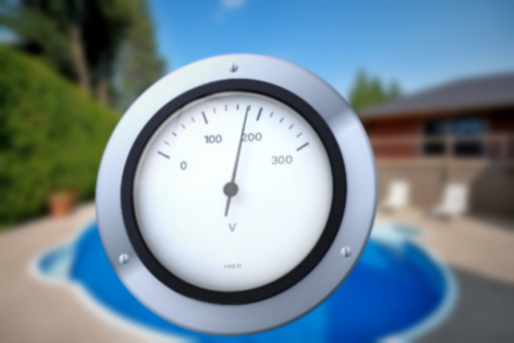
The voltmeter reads 180 V
